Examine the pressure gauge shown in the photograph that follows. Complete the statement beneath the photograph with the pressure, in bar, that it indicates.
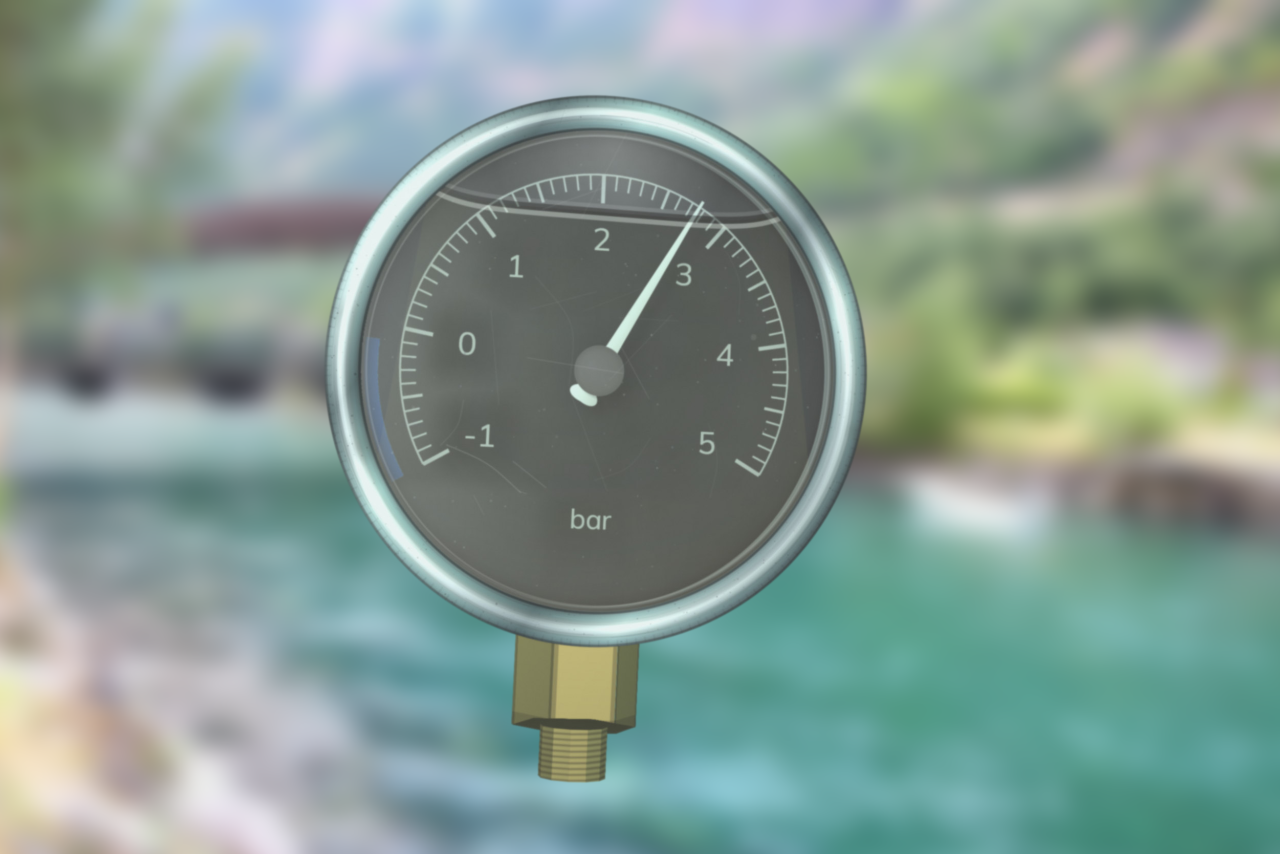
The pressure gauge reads 2.75 bar
